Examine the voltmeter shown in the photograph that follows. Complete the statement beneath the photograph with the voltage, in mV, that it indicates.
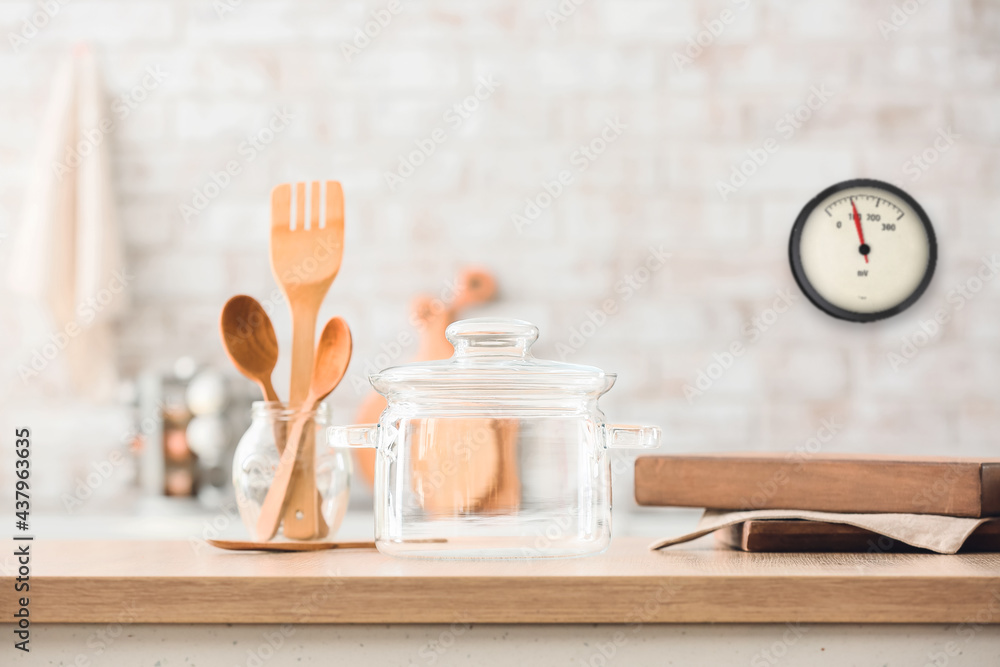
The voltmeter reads 100 mV
